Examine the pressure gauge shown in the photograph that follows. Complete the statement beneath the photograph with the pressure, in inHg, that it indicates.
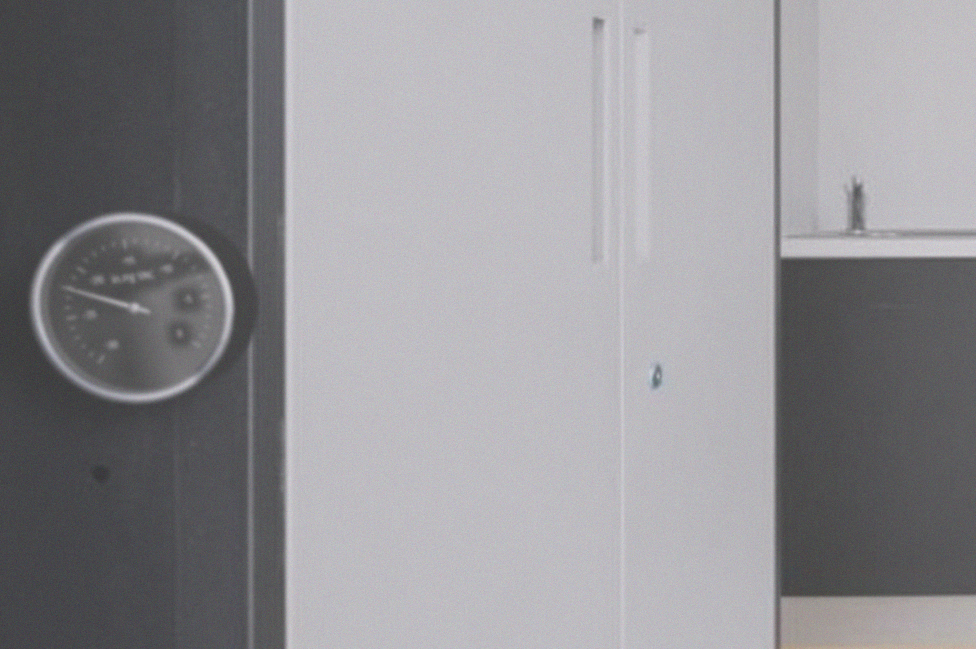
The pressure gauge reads -22 inHg
